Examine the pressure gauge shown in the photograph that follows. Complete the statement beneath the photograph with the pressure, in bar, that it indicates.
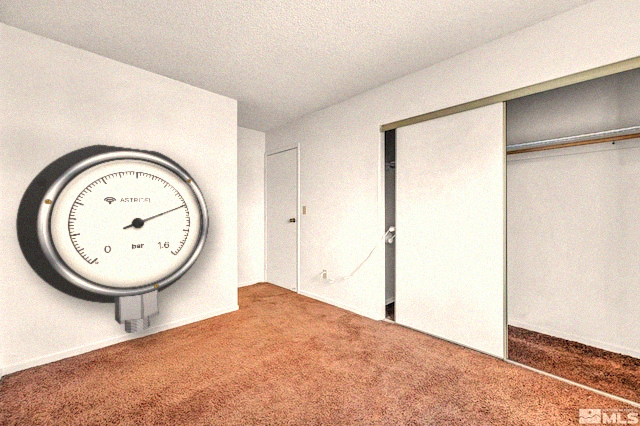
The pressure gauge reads 1.2 bar
